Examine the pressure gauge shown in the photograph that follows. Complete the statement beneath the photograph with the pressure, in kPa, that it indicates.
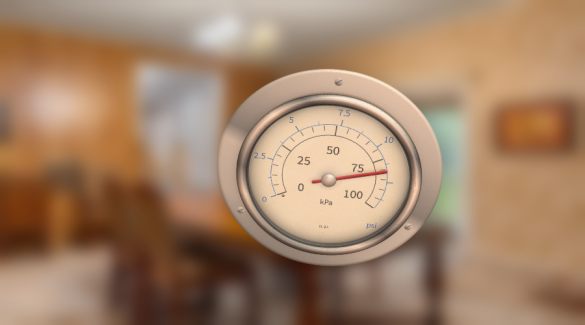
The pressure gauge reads 80 kPa
